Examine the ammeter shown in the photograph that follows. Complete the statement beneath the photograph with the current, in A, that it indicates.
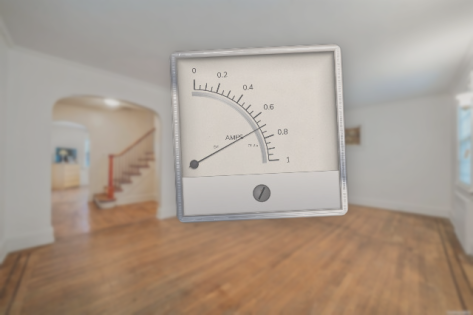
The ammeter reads 0.7 A
